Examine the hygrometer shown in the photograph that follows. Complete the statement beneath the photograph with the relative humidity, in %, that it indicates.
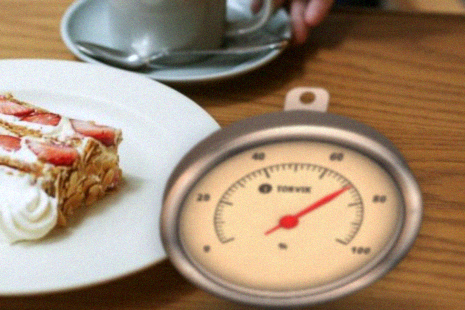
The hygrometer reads 70 %
